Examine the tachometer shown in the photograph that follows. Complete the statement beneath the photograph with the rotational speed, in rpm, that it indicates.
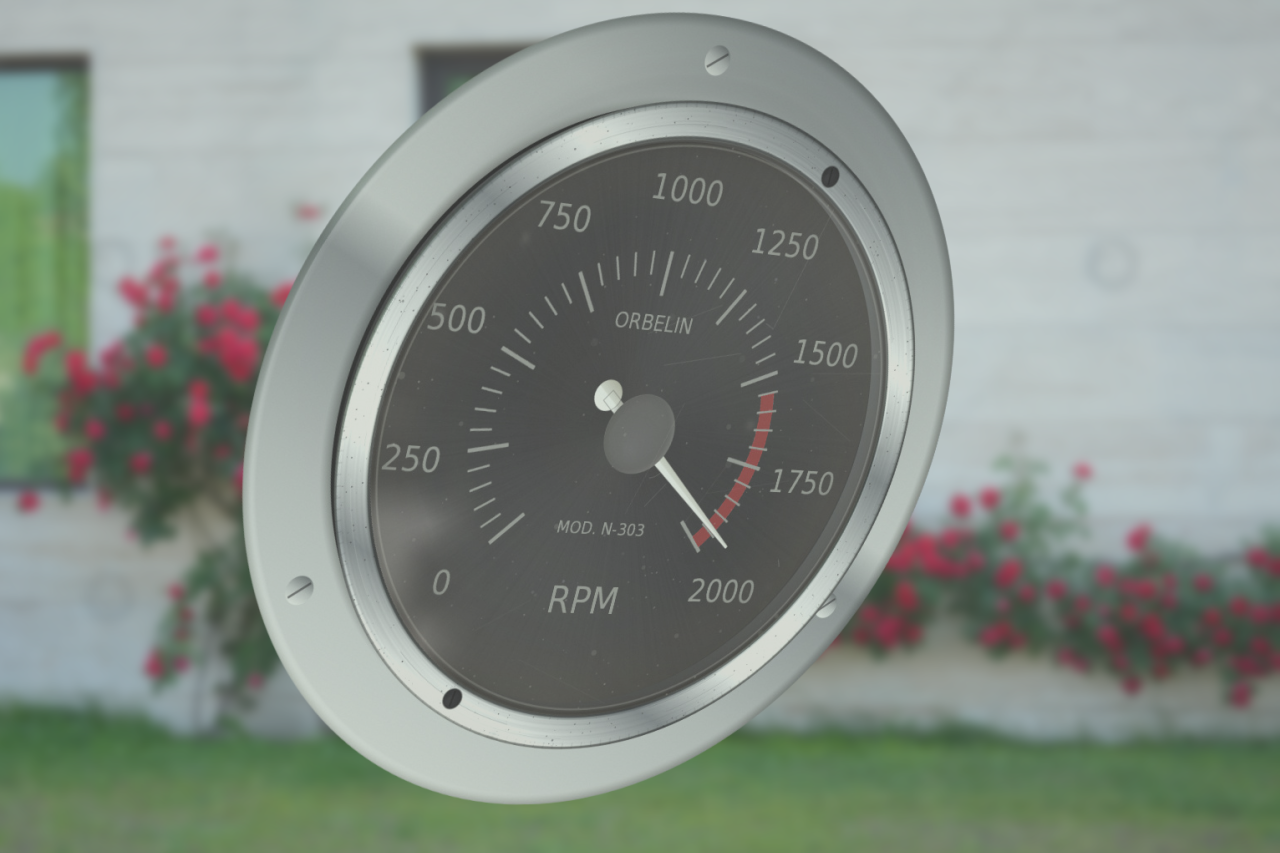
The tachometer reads 1950 rpm
